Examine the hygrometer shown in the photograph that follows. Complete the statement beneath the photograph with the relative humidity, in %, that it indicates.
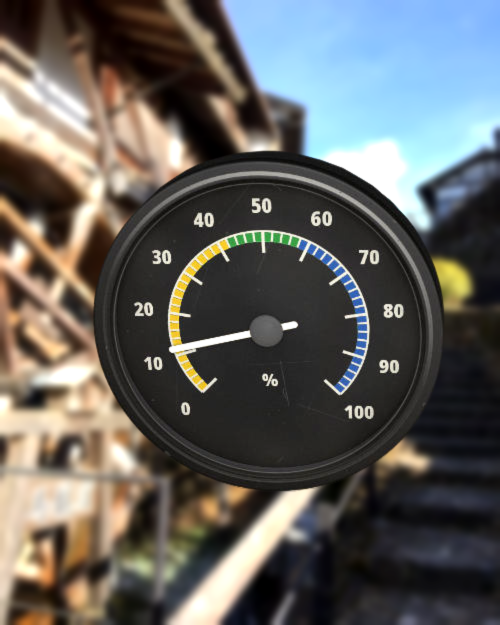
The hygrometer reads 12 %
